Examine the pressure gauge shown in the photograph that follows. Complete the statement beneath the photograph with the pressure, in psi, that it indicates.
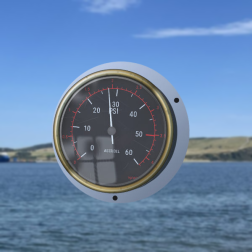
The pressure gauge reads 27.5 psi
